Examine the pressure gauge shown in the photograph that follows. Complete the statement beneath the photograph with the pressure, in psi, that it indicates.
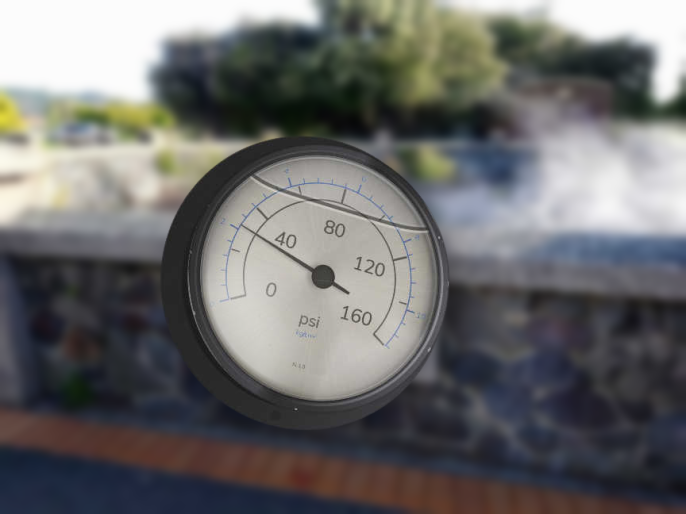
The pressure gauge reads 30 psi
